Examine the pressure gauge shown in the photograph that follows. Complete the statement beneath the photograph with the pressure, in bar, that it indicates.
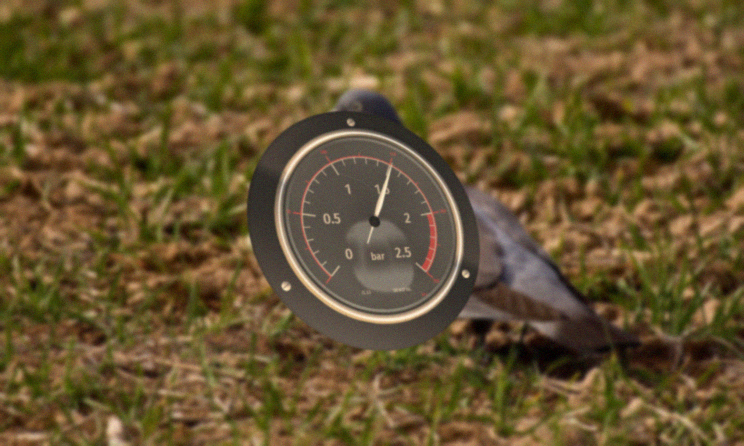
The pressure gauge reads 1.5 bar
